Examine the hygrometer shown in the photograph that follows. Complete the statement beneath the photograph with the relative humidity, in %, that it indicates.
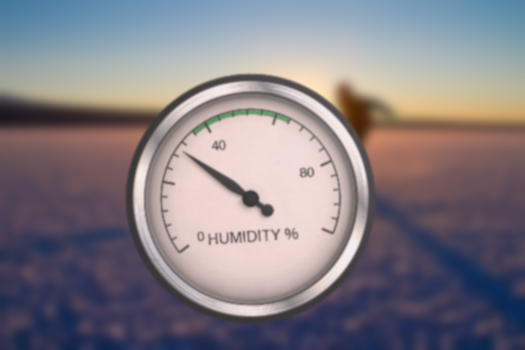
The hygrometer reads 30 %
